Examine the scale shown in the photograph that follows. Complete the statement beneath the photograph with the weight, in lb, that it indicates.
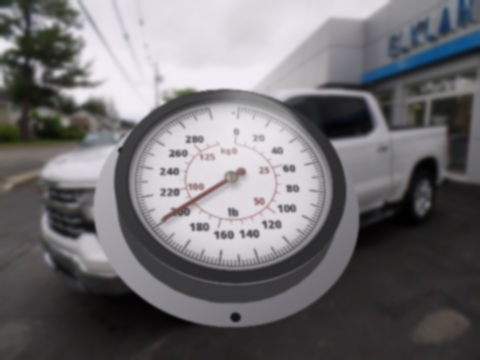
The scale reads 200 lb
